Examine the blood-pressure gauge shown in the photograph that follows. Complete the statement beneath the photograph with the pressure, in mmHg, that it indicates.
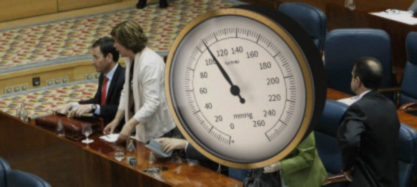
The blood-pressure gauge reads 110 mmHg
